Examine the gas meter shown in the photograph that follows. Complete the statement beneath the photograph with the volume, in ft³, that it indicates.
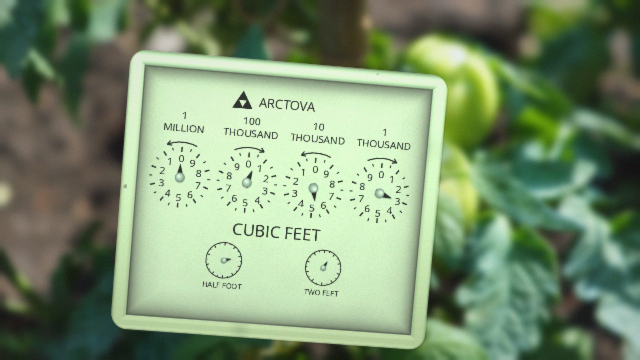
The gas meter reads 5300 ft³
